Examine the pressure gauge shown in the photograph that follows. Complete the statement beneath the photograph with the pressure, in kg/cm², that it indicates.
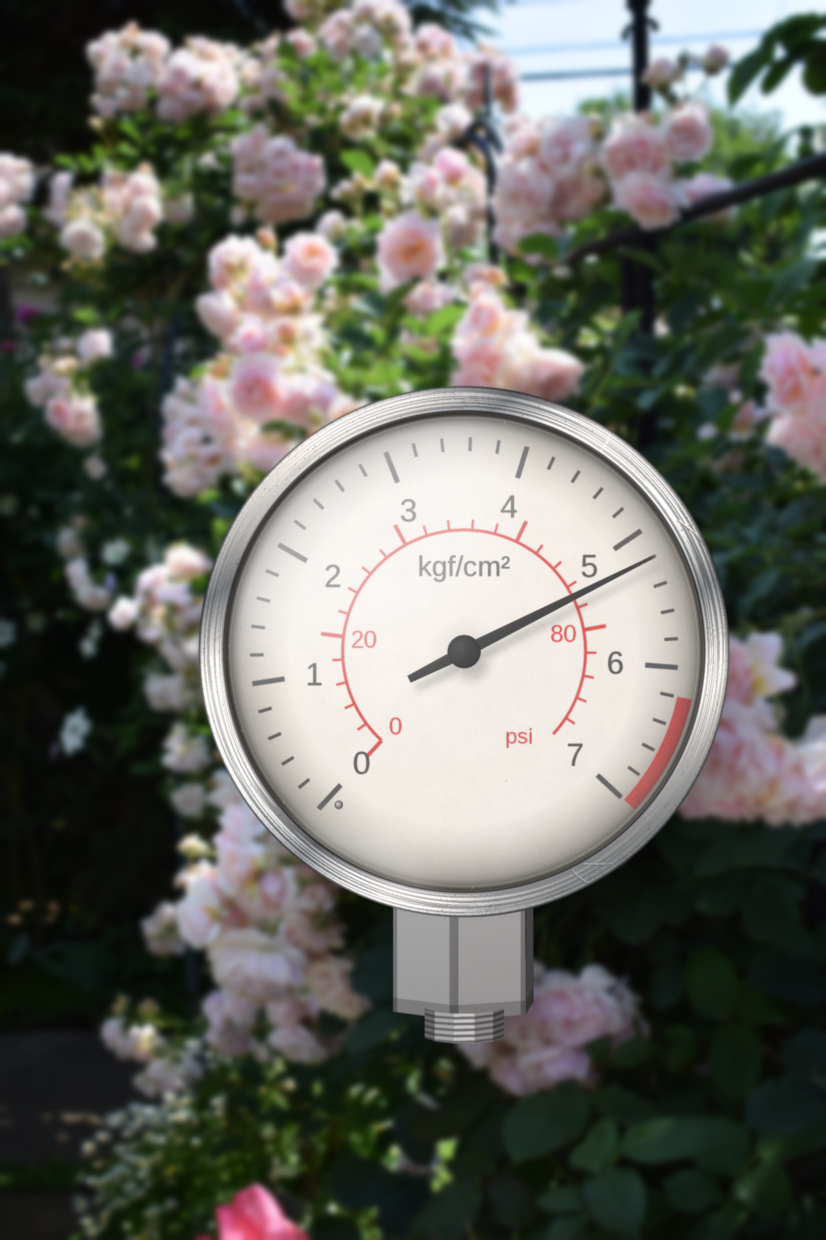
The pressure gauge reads 5.2 kg/cm²
